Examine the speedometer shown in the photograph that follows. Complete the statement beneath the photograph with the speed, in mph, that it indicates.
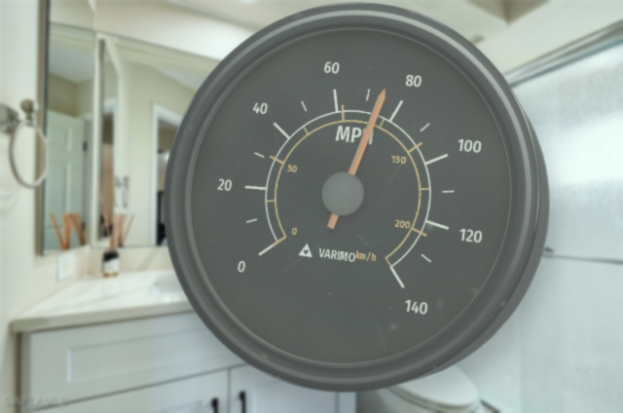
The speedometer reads 75 mph
